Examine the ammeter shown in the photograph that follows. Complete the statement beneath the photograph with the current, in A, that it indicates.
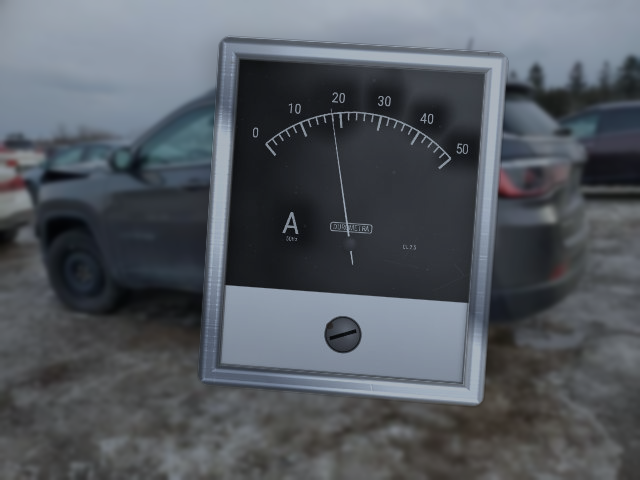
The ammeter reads 18 A
